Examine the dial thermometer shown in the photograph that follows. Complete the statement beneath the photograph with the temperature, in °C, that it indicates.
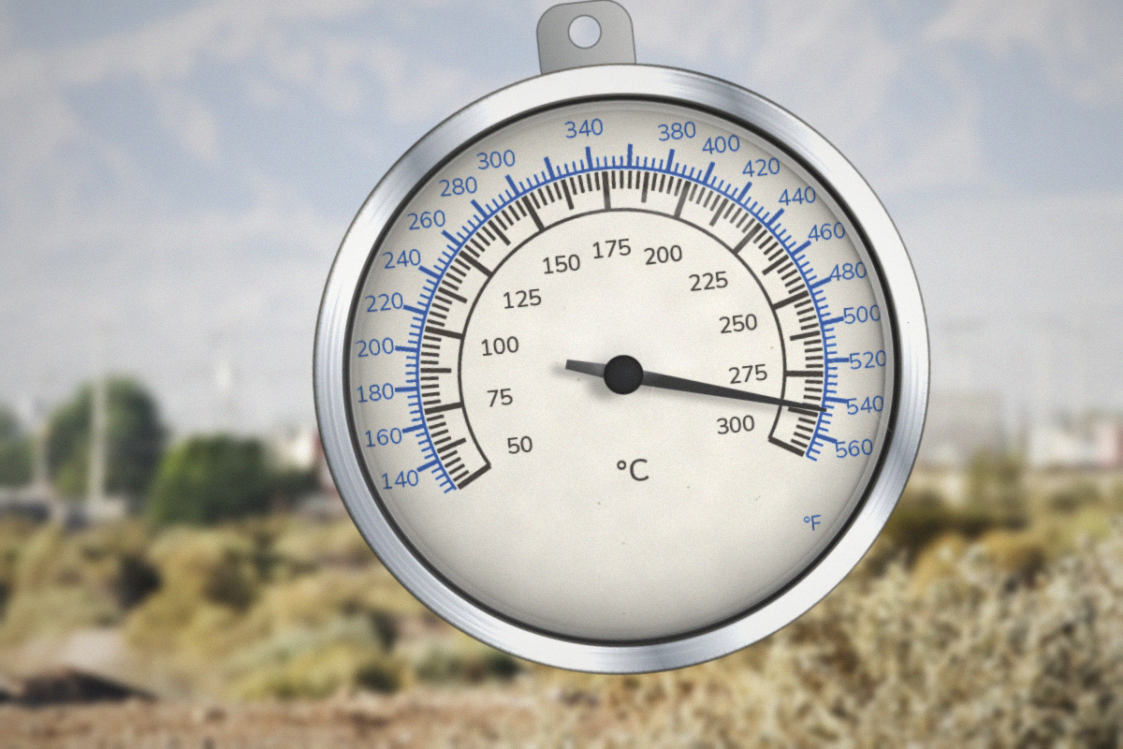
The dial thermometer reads 285 °C
